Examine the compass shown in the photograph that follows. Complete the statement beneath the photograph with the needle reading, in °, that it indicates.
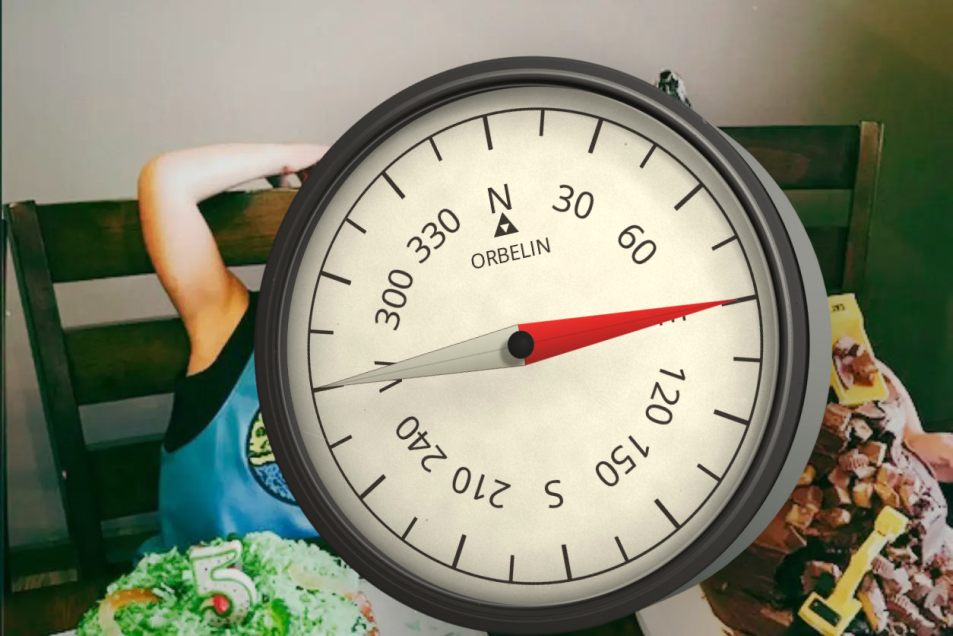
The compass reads 90 °
